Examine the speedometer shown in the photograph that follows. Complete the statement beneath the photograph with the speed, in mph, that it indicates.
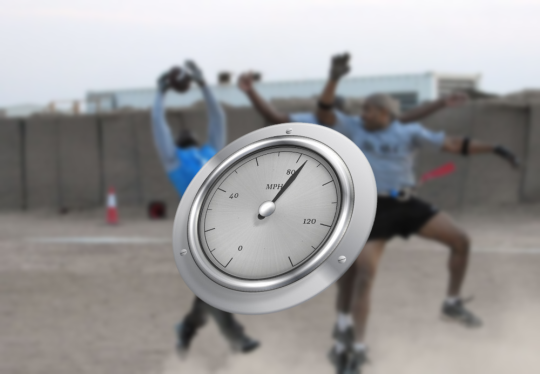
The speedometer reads 85 mph
